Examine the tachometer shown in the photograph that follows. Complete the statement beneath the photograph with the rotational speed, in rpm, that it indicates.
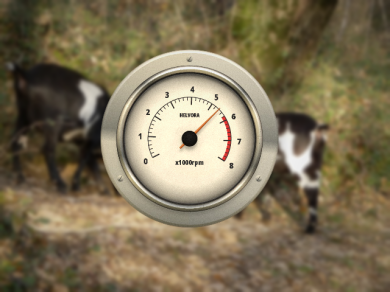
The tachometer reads 5400 rpm
